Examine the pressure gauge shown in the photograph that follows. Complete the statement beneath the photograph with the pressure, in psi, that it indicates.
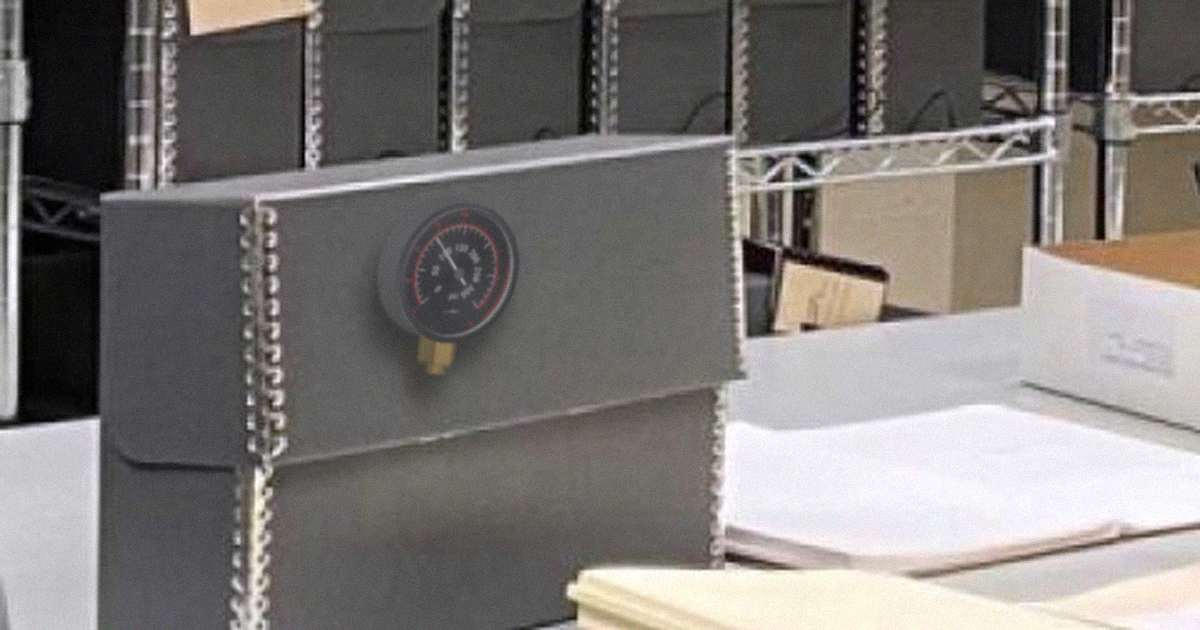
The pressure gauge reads 100 psi
